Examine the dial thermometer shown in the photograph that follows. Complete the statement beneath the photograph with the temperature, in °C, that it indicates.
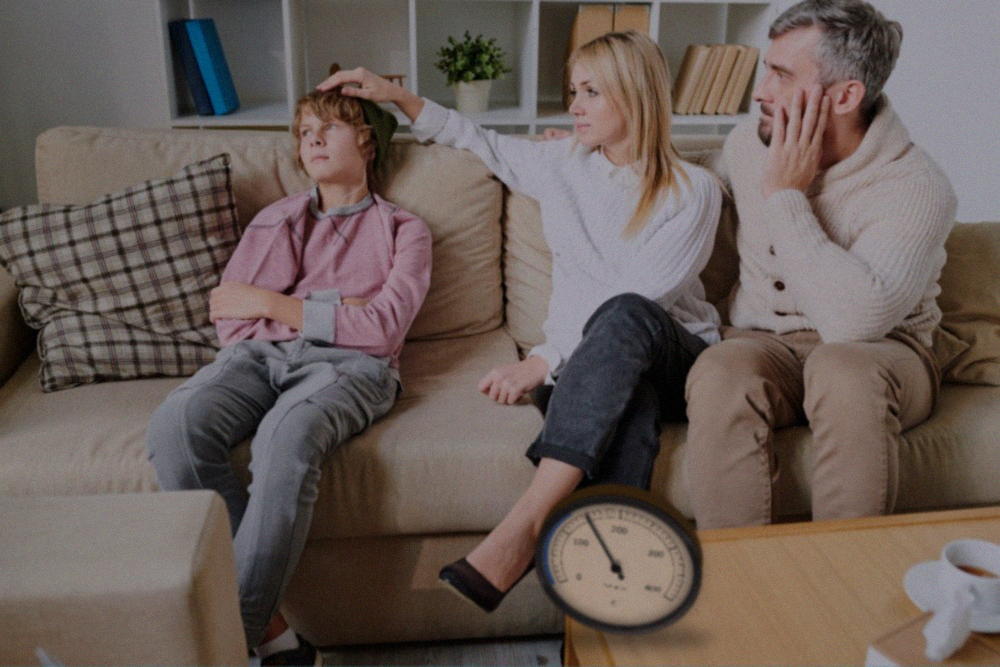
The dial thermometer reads 150 °C
